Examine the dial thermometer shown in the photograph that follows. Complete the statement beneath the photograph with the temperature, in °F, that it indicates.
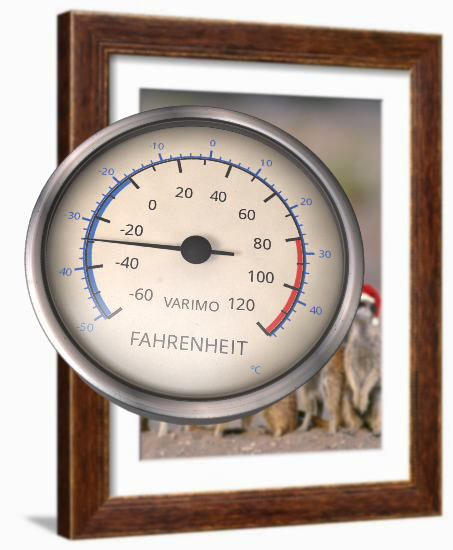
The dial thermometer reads -30 °F
